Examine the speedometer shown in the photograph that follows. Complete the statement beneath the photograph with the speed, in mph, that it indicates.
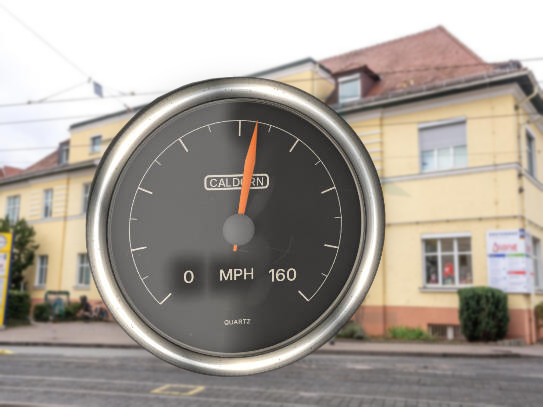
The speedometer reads 85 mph
